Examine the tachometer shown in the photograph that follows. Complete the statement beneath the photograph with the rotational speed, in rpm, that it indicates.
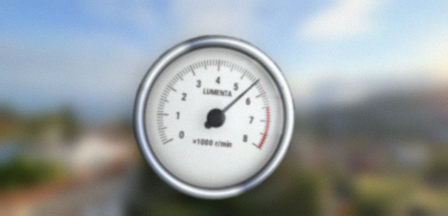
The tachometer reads 5500 rpm
